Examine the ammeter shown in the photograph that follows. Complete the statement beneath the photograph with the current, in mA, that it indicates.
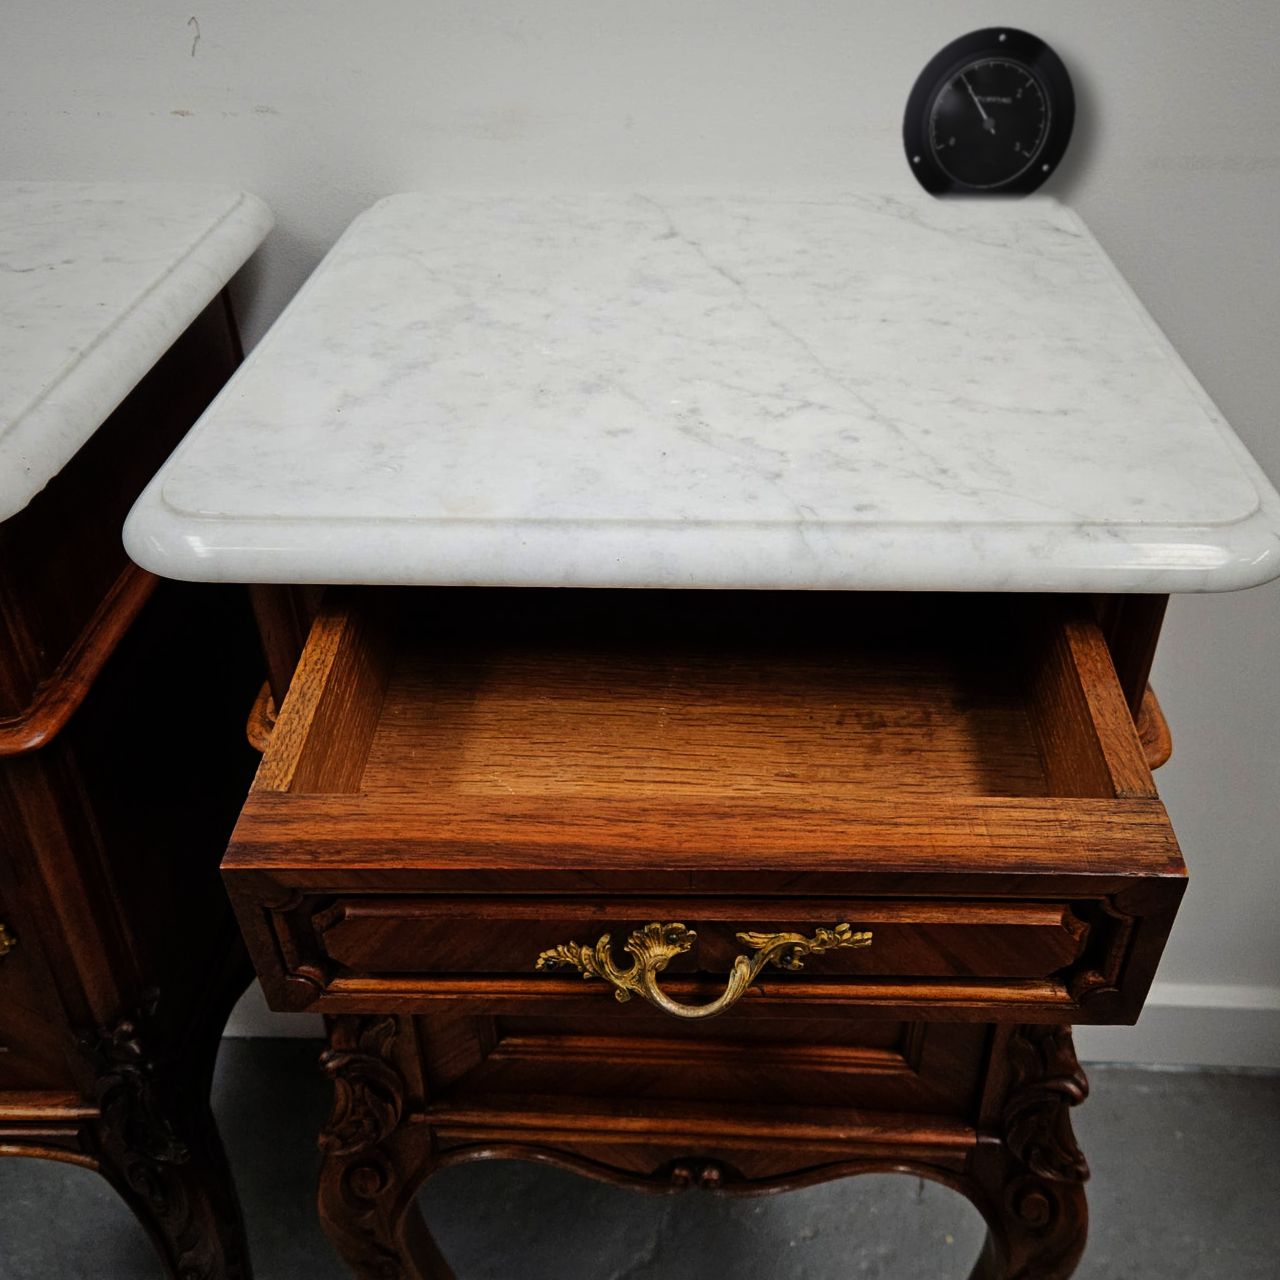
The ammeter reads 1 mA
